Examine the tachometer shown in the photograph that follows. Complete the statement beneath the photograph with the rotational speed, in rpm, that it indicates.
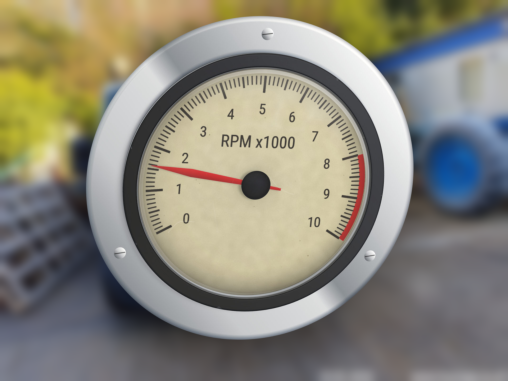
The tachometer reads 1600 rpm
